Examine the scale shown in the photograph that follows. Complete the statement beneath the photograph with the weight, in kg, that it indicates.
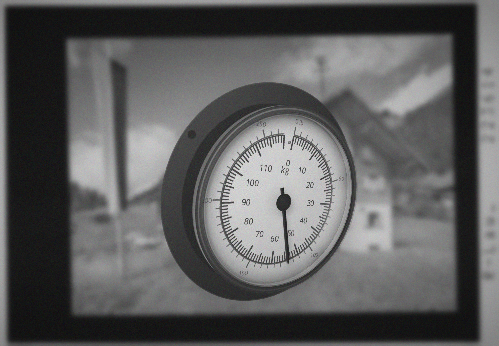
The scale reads 55 kg
